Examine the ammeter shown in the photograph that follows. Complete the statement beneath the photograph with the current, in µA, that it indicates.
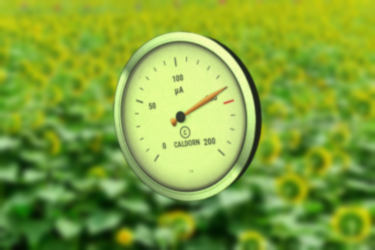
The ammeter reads 150 µA
